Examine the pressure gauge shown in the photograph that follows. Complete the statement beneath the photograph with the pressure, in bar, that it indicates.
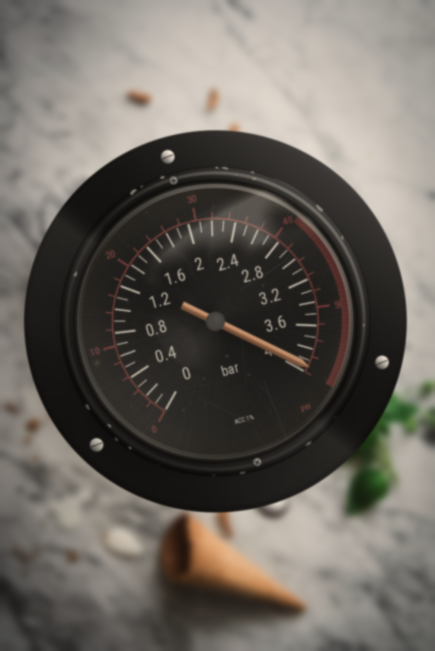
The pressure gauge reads 3.95 bar
